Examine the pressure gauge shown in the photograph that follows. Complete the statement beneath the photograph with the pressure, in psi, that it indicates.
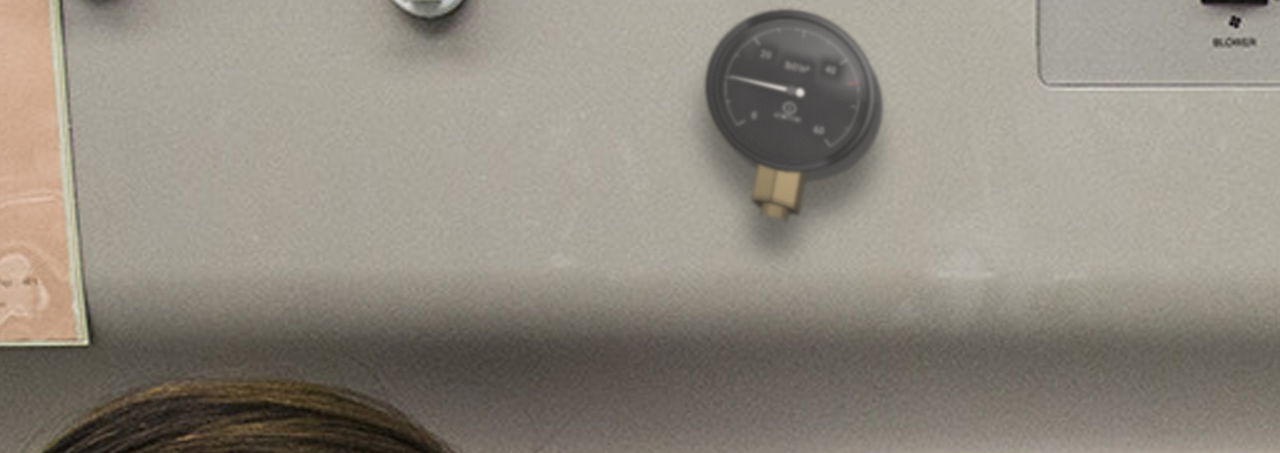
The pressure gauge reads 10 psi
